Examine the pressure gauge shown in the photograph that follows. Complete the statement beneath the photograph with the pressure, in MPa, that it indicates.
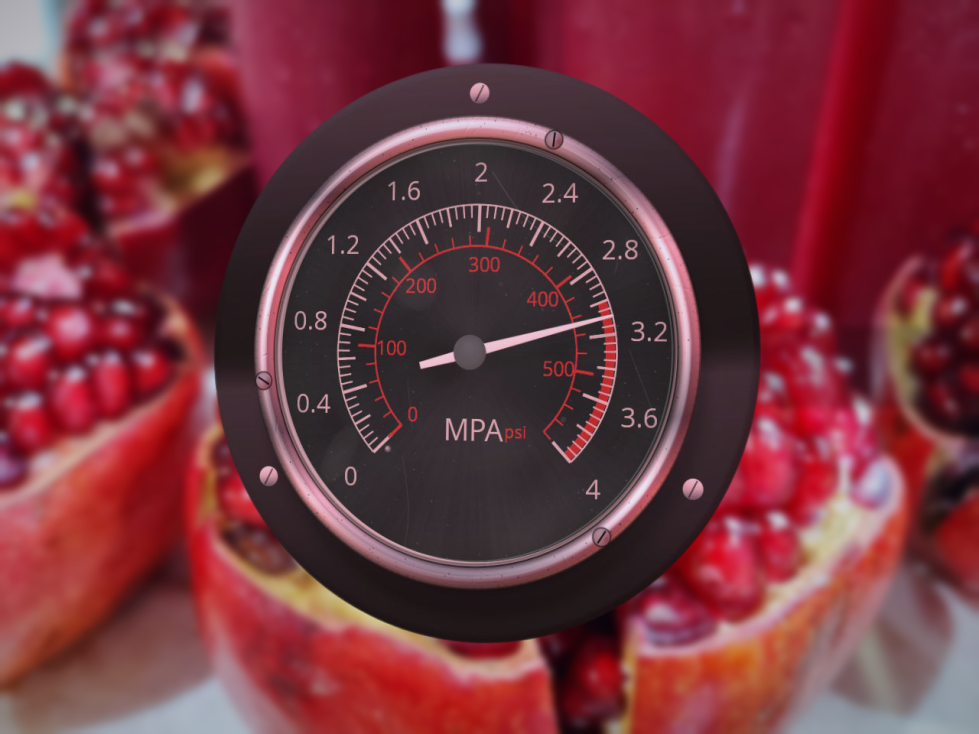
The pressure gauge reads 3.1 MPa
